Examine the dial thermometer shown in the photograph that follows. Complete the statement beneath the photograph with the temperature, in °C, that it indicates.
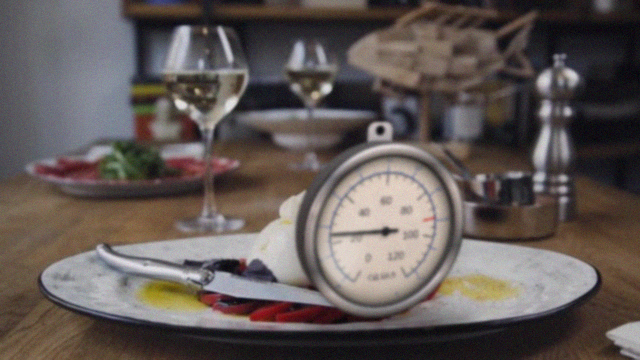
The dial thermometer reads 24 °C
